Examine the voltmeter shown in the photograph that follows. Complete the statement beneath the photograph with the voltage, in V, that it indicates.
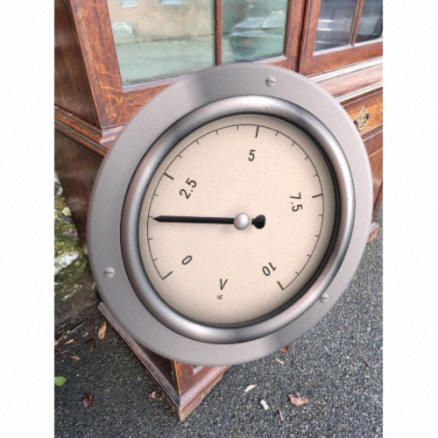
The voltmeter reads 1.5 V
